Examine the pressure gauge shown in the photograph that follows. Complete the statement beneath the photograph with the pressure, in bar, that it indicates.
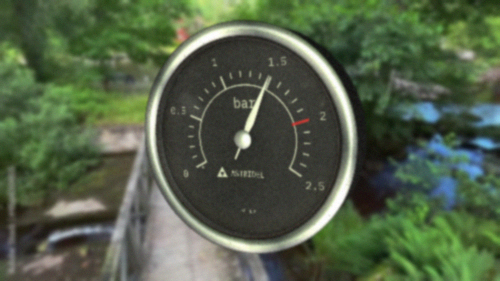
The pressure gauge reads 1.5 bar
